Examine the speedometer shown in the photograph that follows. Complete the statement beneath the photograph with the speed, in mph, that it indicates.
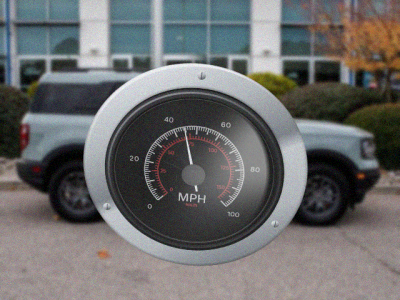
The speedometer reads 45 mph
